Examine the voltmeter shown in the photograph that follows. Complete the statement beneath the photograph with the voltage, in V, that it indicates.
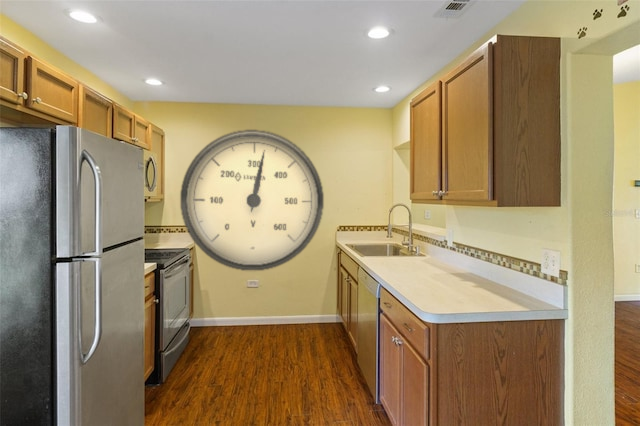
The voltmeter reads 325 V
